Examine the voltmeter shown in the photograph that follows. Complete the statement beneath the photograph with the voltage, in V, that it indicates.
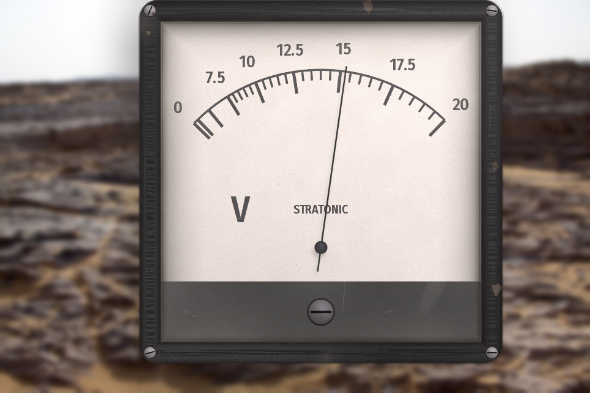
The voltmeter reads 15.25 V
